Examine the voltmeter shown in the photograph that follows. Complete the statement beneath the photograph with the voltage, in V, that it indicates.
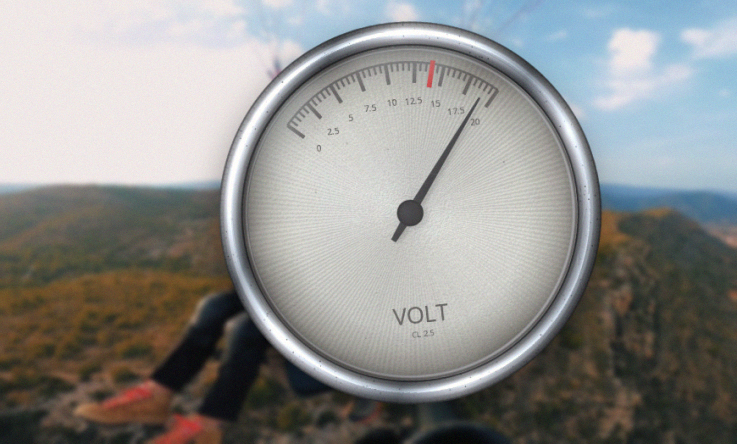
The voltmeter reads 19 V
